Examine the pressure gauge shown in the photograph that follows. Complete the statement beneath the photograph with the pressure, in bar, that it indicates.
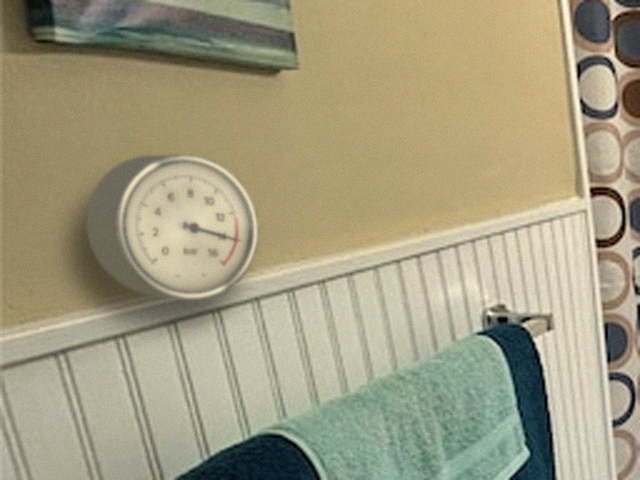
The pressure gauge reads 14 bar
